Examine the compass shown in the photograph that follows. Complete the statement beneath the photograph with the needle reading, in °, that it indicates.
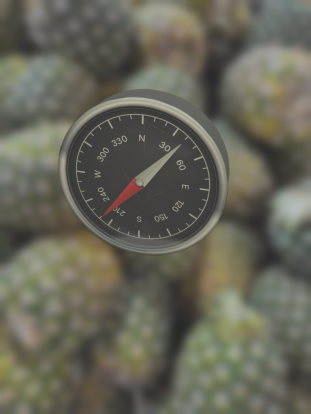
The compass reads 220 °
